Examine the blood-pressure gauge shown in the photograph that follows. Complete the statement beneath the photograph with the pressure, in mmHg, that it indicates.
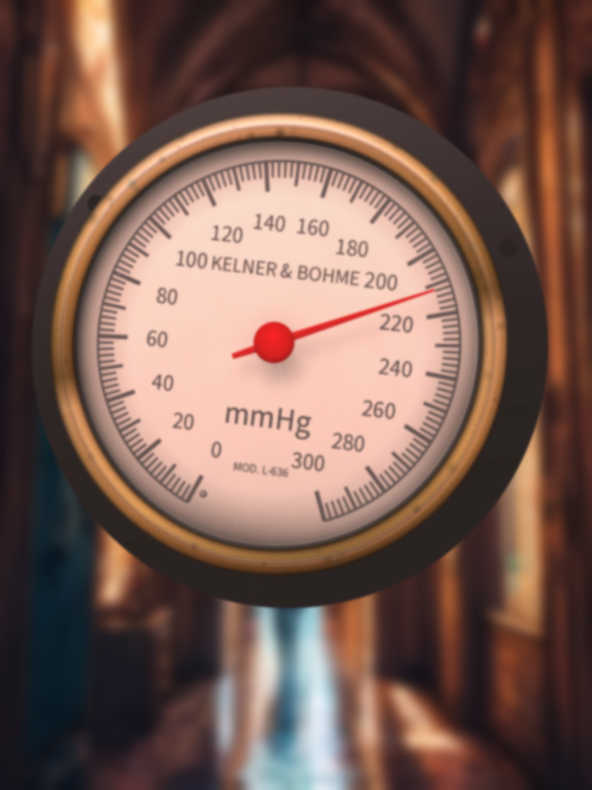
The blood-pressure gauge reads 212 mmHg
